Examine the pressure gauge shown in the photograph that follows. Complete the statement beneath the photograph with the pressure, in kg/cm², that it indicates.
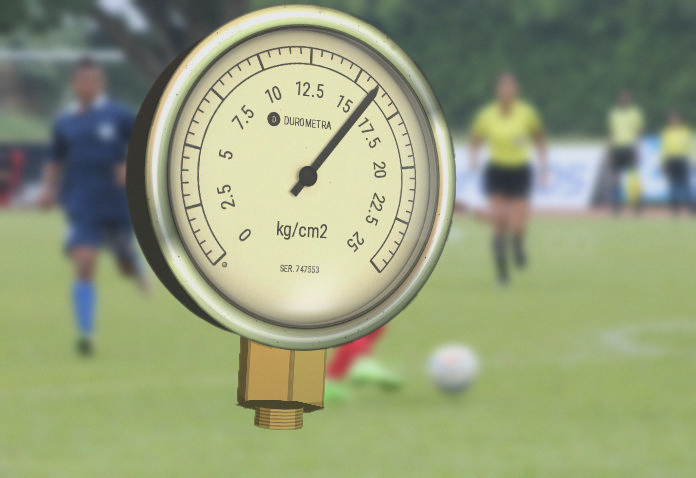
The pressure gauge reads 16 kg/cm²
